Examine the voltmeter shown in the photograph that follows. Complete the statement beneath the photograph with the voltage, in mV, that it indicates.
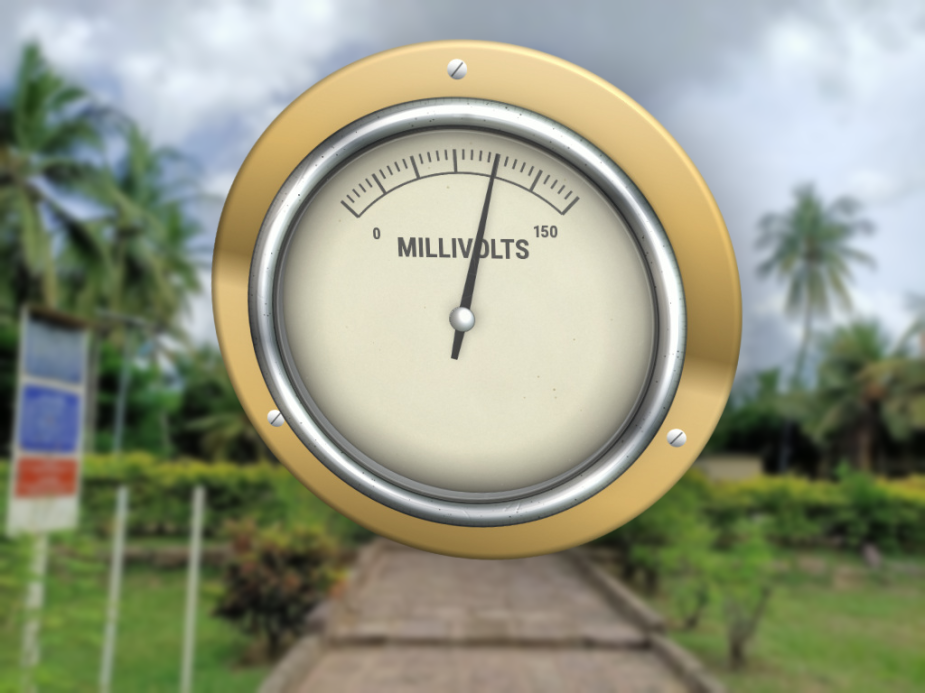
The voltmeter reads 100 mV
